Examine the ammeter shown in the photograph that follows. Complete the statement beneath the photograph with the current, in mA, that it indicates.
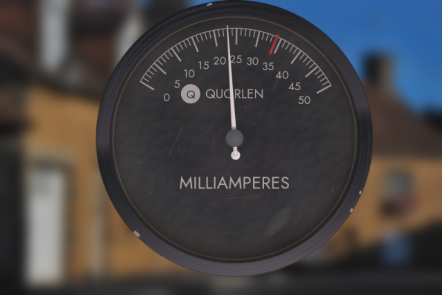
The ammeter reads 23 mA
